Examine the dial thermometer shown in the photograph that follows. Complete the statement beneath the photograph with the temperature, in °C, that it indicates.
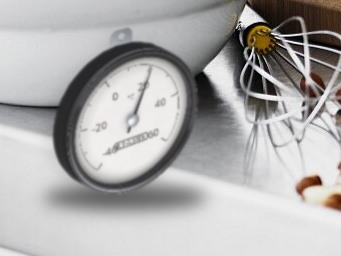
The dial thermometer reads 20 °C
